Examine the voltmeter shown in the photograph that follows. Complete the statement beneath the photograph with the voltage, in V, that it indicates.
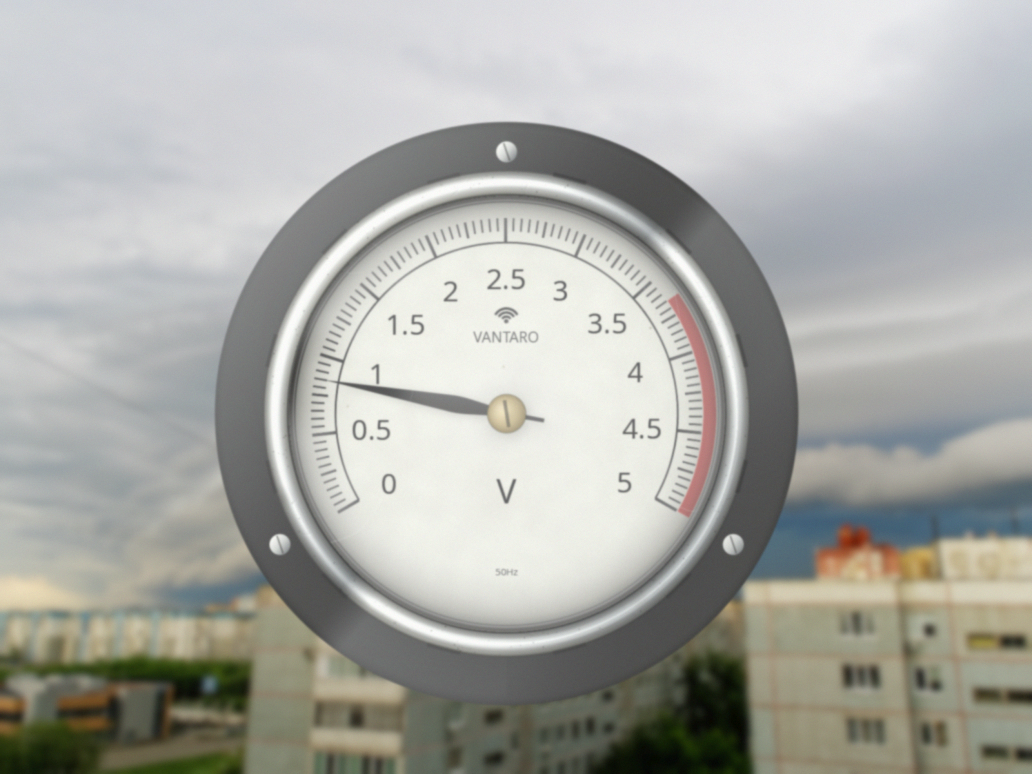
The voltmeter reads 0.85 V
